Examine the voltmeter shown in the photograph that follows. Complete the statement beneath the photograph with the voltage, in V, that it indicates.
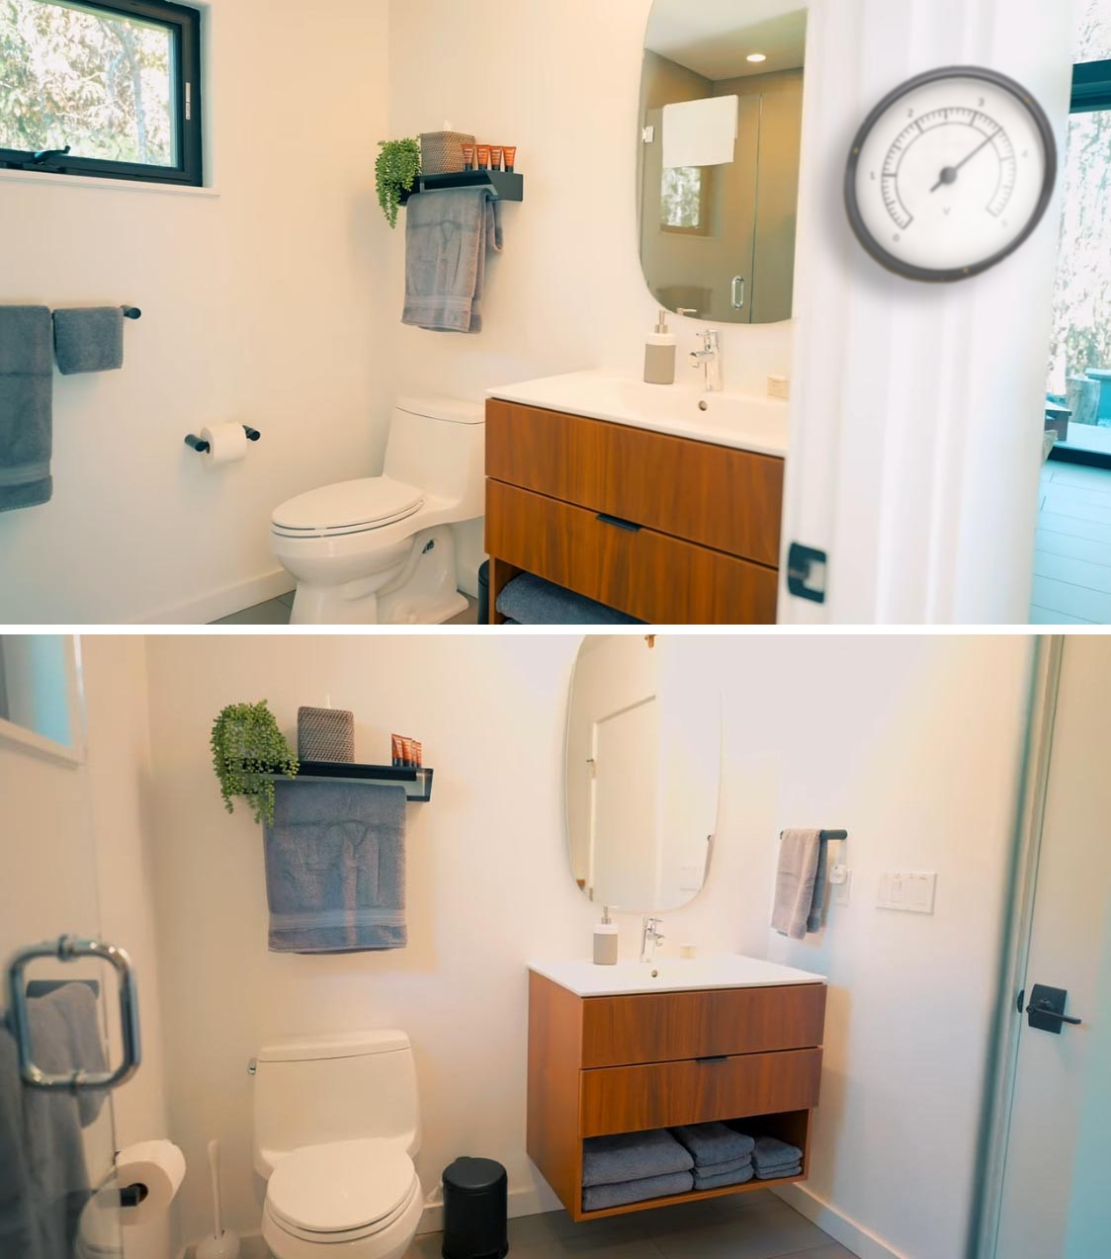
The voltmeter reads 3.5 V
